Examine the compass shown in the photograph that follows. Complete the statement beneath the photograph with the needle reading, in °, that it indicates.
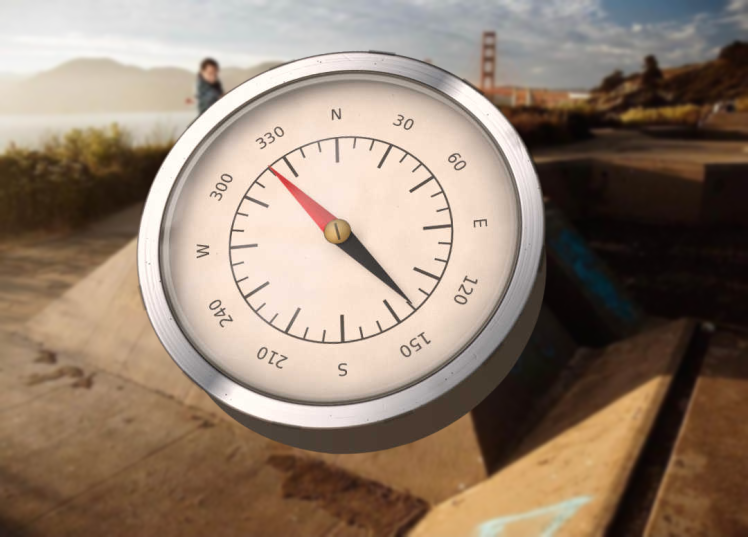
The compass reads 320 °
